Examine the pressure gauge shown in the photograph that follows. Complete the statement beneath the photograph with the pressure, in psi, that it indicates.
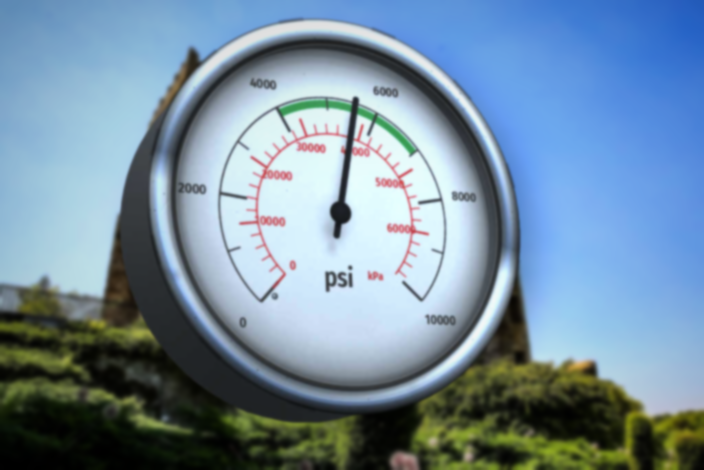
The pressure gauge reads 5500 psi
